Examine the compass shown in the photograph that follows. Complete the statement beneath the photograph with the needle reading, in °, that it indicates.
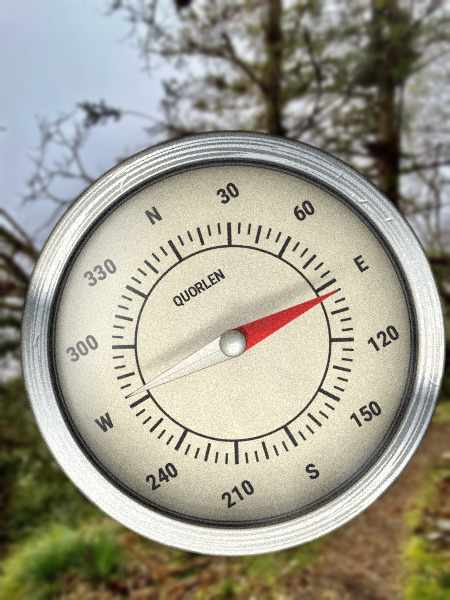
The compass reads 95 °
